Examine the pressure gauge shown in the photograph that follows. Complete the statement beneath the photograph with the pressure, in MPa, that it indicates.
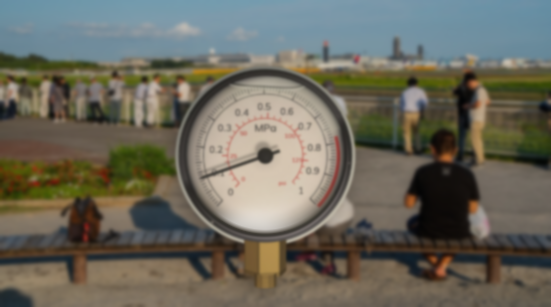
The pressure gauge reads 0.1 MPa
